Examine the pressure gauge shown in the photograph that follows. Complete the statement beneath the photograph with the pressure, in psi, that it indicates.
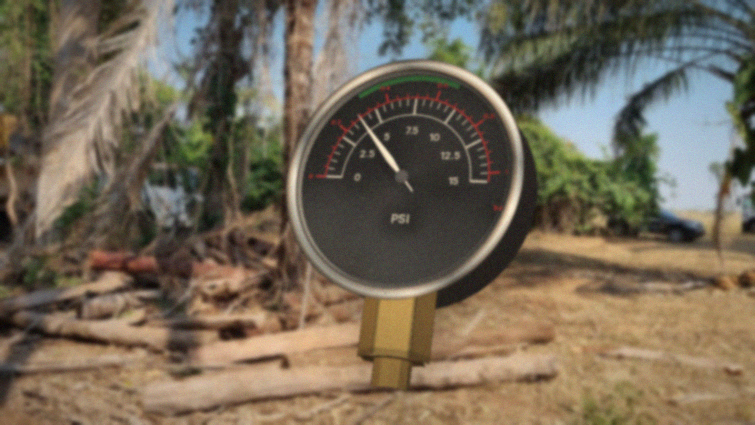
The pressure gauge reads 4 psi
